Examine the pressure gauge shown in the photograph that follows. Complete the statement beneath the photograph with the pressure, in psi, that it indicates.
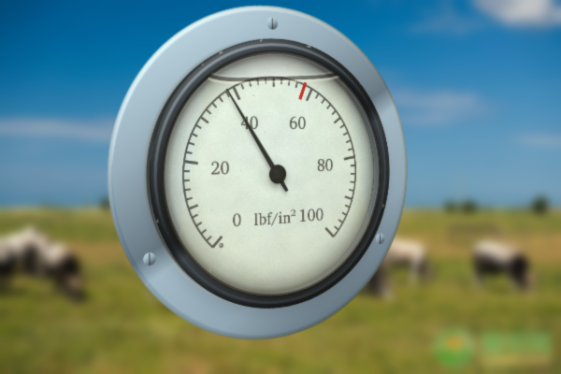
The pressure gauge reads 38 psi
